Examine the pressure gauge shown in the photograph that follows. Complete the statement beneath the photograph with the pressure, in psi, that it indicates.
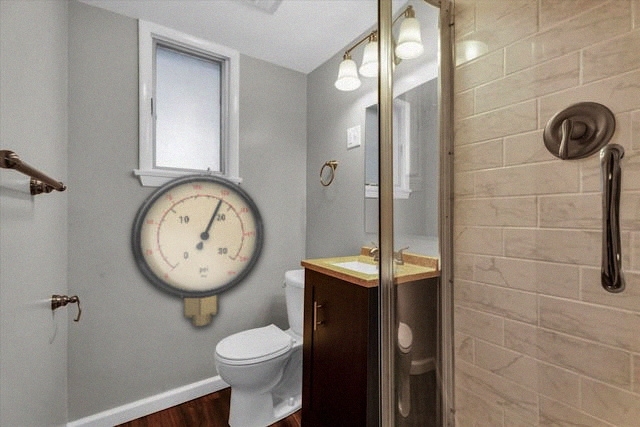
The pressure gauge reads 18 psi
